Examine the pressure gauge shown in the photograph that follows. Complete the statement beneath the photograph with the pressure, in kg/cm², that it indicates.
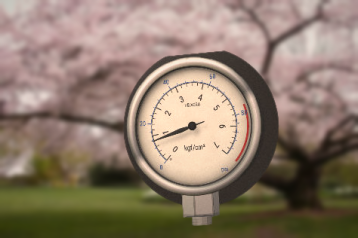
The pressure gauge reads 0.8 kg/cm²
